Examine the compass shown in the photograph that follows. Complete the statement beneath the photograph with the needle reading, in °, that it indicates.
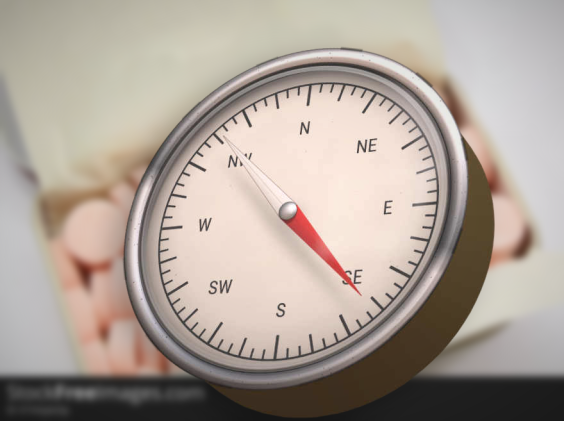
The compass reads 137.5 °
